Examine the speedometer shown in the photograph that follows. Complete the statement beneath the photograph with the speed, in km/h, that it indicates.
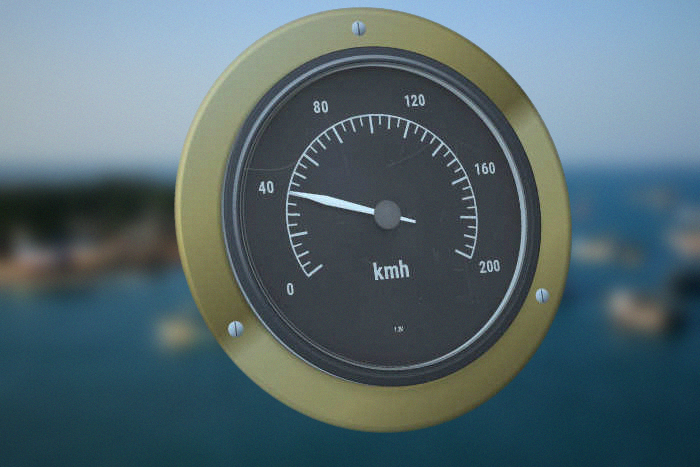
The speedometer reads 40 km/h
